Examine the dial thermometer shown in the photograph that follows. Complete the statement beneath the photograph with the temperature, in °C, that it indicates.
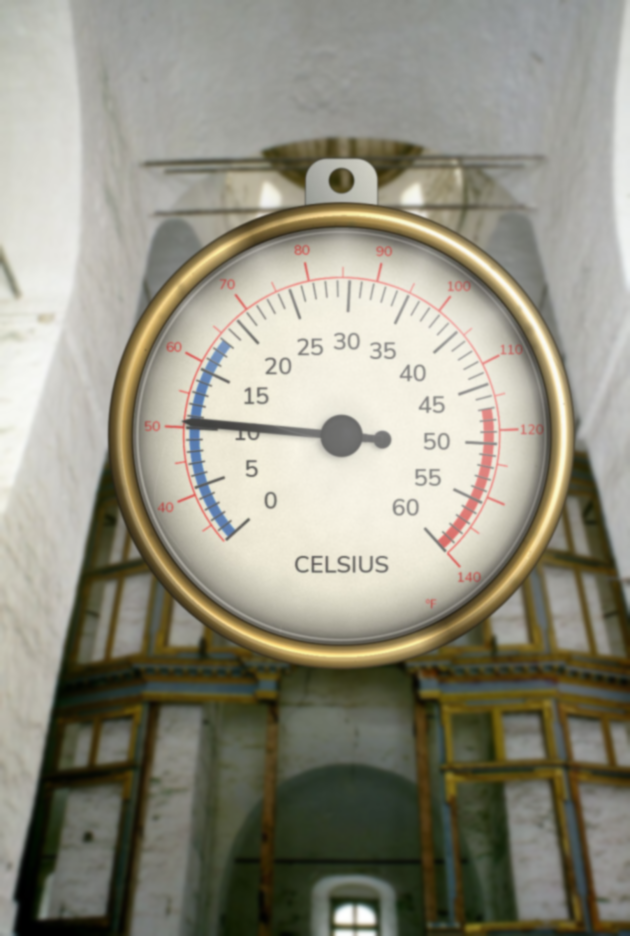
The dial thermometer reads 10.5 °C
